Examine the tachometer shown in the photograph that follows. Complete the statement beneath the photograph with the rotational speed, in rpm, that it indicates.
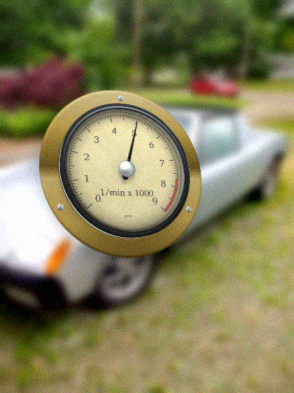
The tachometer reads 5000 rpm
